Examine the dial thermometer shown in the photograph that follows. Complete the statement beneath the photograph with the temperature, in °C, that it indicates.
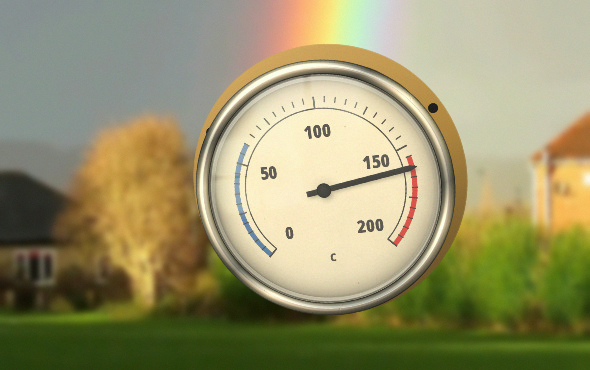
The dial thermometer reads 160 °C
